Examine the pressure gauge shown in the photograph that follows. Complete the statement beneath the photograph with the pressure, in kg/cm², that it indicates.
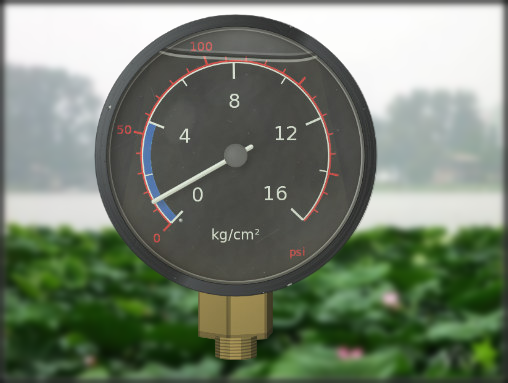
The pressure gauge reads 1 kg/cm²
